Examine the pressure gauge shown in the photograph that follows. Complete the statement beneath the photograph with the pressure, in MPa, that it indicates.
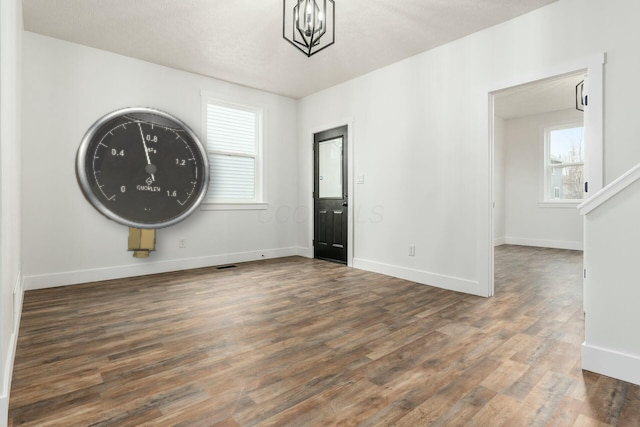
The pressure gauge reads 0.7 MPa
